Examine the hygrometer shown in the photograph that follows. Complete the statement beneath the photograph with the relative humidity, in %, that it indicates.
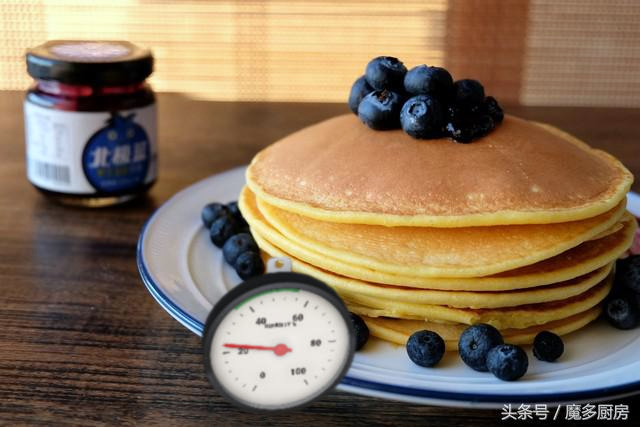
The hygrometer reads 24 %
